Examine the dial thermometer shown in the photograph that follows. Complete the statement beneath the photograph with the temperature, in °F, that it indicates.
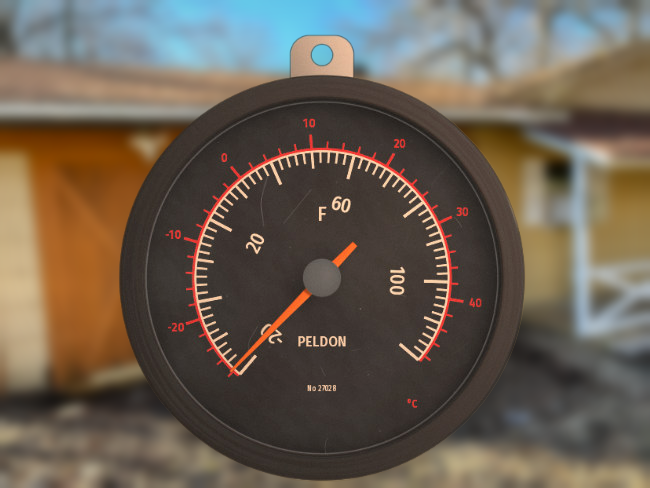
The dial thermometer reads -18 °F
